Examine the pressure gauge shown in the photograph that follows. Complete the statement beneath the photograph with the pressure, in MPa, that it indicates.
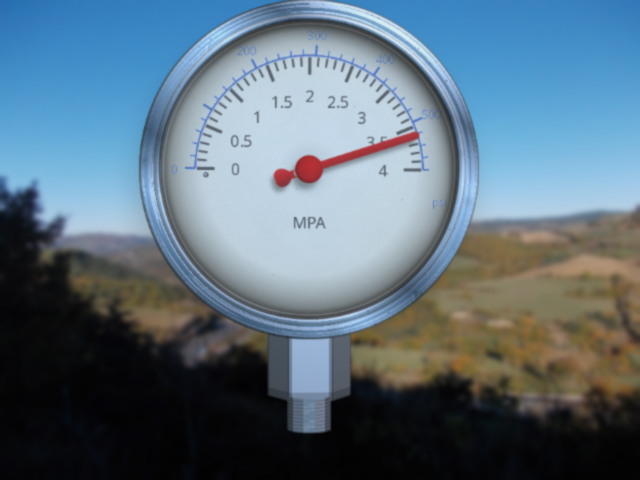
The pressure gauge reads 3.6 MPa
